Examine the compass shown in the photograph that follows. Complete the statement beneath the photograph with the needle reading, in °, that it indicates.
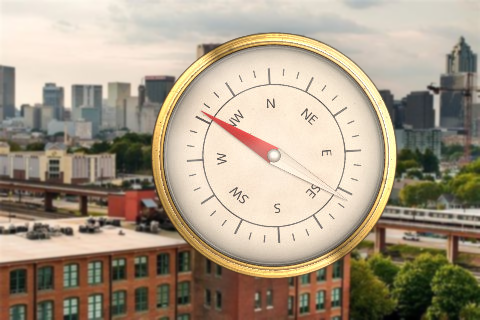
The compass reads 305 °
